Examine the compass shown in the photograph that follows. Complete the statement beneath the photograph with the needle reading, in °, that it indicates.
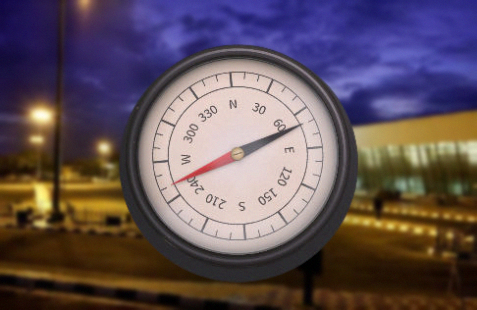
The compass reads 250 °
